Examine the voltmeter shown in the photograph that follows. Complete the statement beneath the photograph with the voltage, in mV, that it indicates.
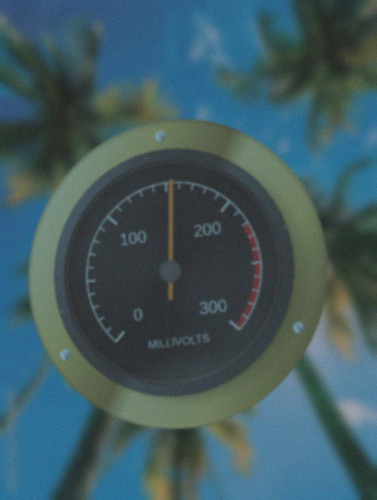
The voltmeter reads 155 mV
